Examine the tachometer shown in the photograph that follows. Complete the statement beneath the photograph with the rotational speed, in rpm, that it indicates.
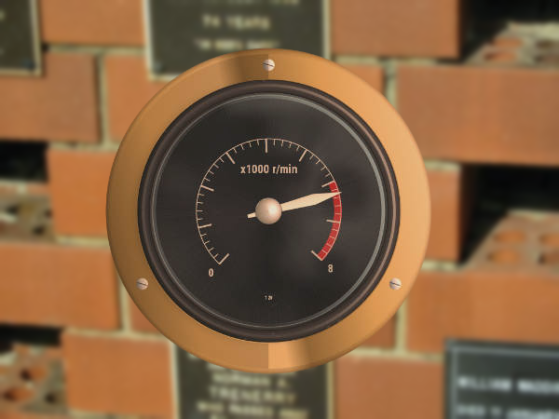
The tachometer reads 6300 rpm
